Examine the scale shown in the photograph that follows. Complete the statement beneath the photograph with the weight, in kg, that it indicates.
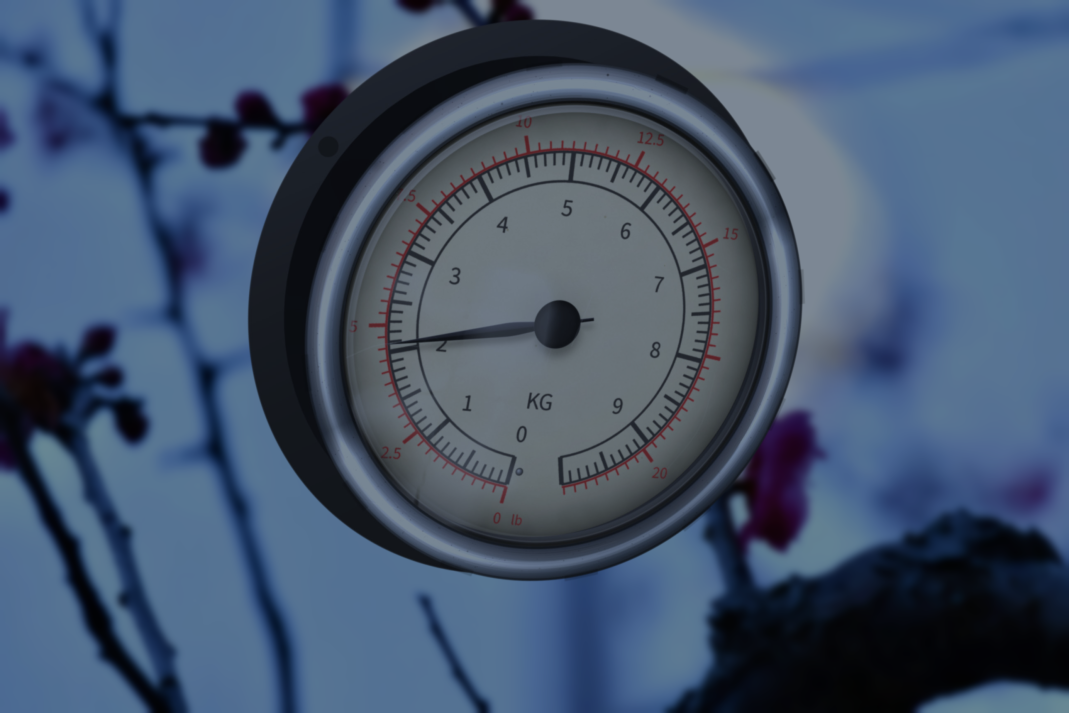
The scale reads 2.1 kg
